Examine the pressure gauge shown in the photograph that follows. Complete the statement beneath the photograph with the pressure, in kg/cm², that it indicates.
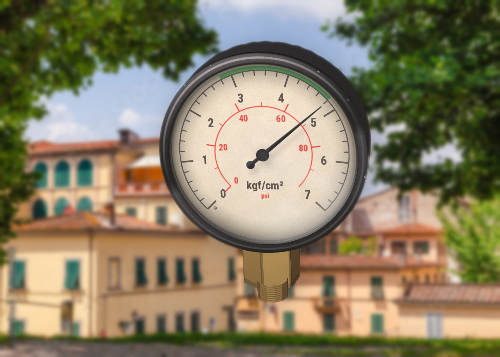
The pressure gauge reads 4.8 kg/cm²
